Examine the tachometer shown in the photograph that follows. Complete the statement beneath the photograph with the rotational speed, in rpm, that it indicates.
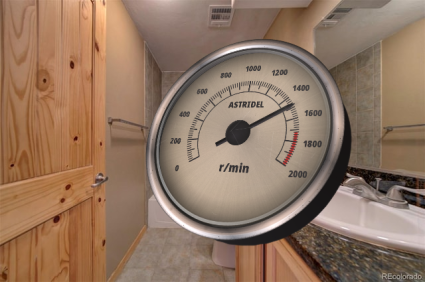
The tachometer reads 1500 rpm
